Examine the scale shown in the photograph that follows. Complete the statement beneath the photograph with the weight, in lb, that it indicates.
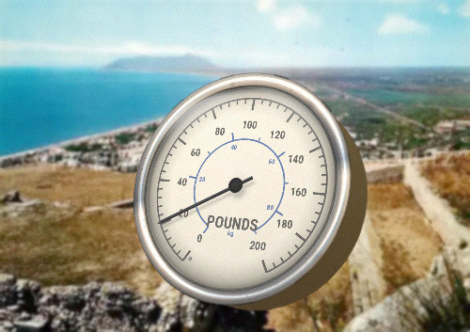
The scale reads 20 lb
